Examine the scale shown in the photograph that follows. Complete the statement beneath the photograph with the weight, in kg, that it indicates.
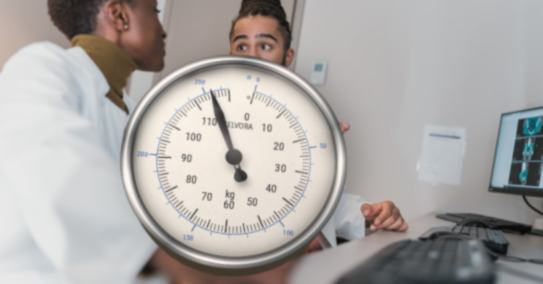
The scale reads 115 kg
